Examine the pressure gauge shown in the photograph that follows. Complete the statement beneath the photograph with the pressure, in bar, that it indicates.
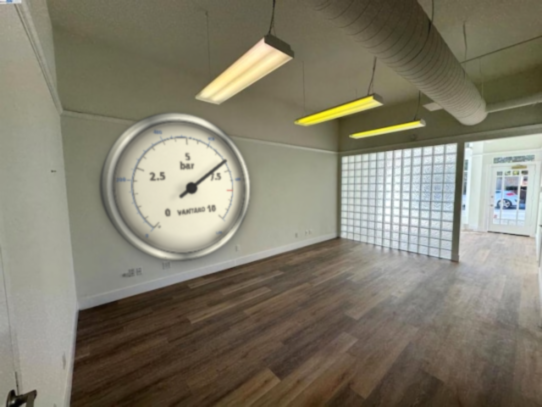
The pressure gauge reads 7 bar
